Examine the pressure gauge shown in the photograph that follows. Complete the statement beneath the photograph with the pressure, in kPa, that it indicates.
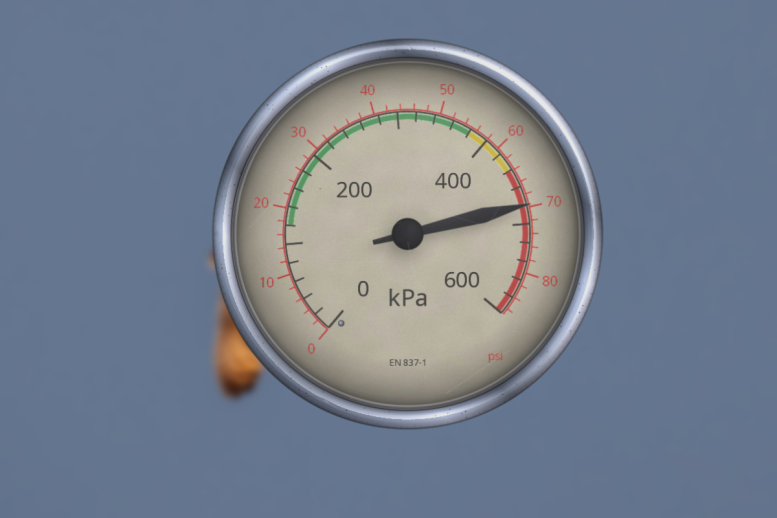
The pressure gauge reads 480 kPa
